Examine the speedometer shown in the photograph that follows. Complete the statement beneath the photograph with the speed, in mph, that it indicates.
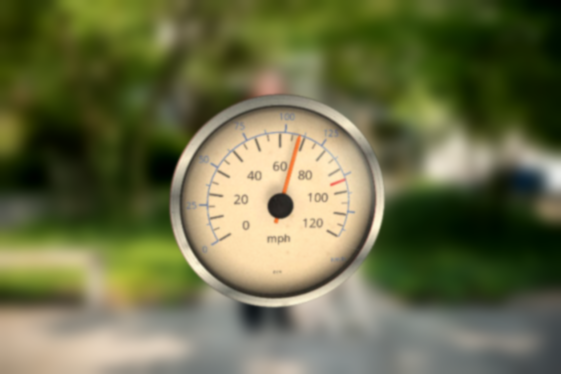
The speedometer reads 67.5 mph
